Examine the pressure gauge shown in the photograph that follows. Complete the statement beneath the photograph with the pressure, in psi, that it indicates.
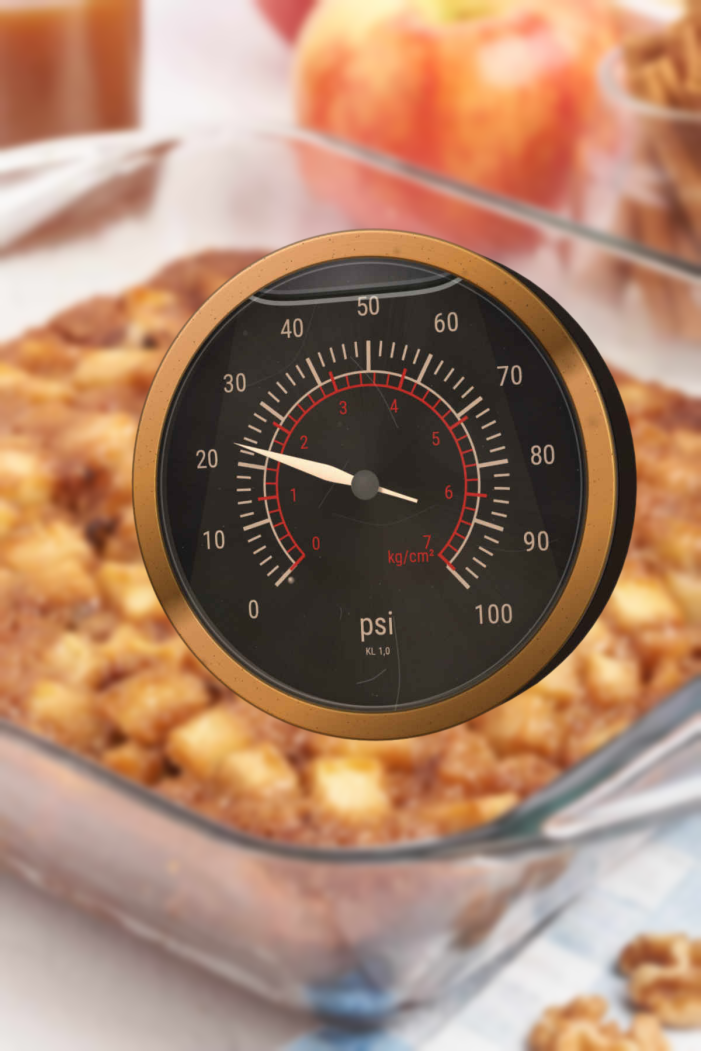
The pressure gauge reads 23 psi
